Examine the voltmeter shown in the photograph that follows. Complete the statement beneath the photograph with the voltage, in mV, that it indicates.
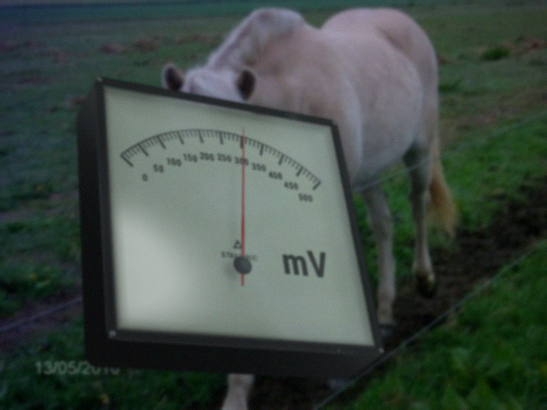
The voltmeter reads 300 mV
